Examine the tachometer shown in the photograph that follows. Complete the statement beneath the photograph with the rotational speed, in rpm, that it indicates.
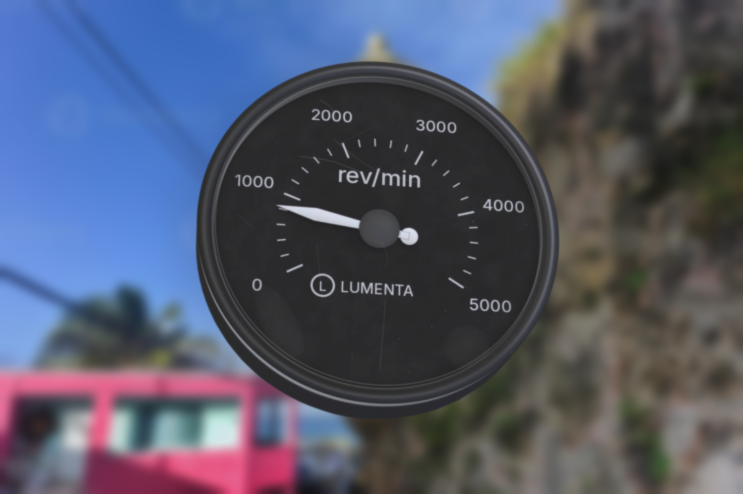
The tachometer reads 800 rpm
